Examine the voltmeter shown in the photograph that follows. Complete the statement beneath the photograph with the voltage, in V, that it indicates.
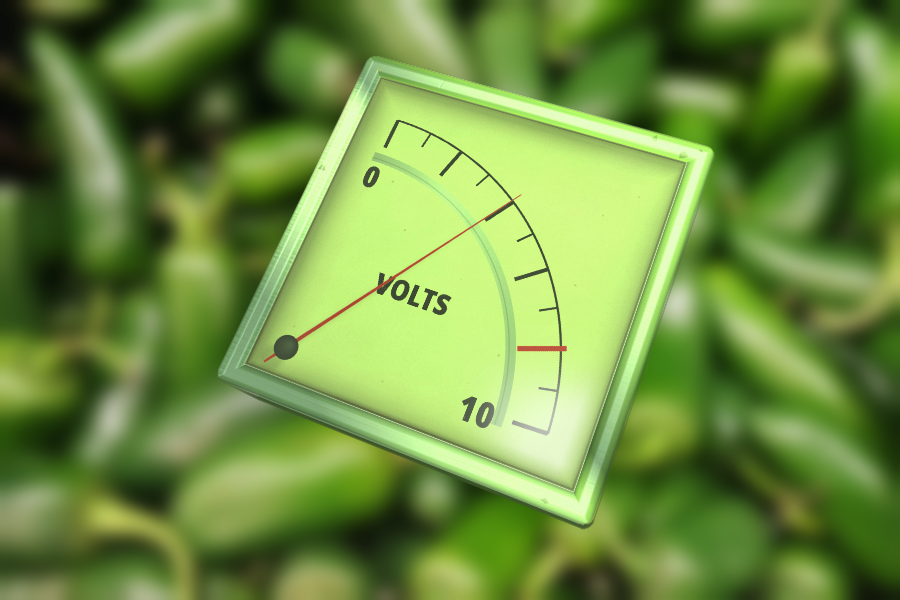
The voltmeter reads 4 V
